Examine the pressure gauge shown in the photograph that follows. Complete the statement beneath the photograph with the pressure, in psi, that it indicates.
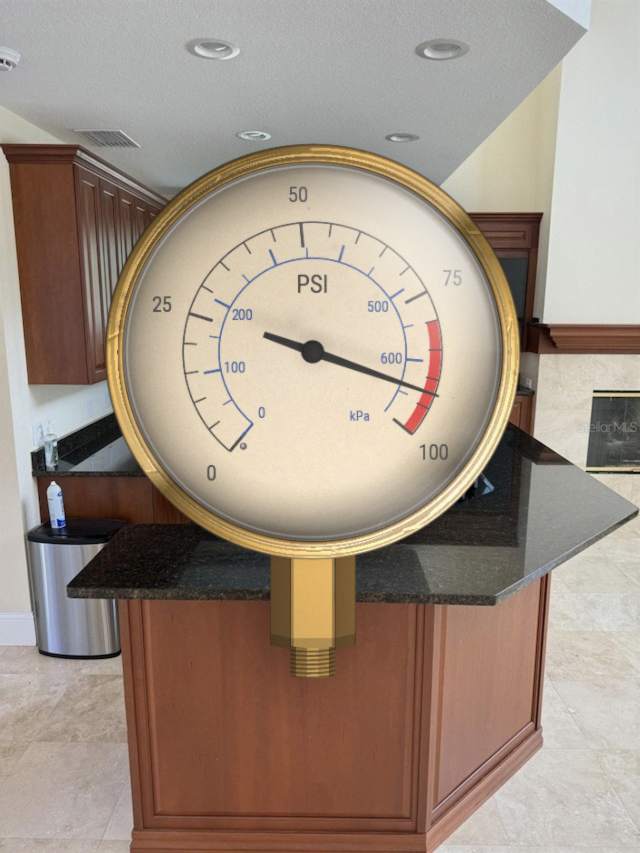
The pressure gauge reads 92.5 psi
